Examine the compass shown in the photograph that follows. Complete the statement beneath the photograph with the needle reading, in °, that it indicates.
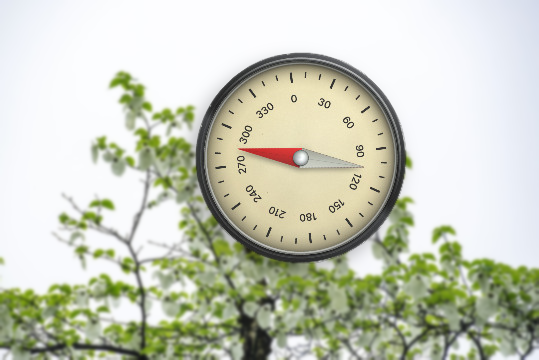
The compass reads 285 °
